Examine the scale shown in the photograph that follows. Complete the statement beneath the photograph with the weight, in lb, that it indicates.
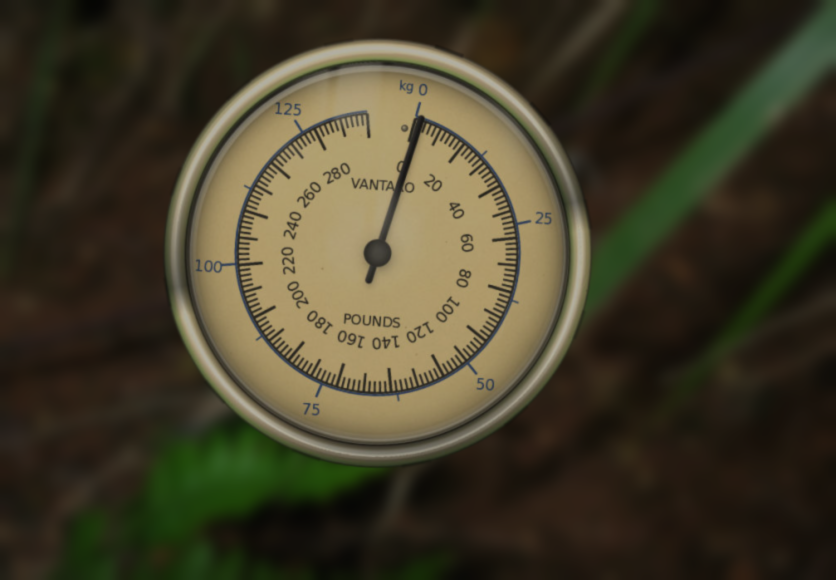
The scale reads 2 lb
